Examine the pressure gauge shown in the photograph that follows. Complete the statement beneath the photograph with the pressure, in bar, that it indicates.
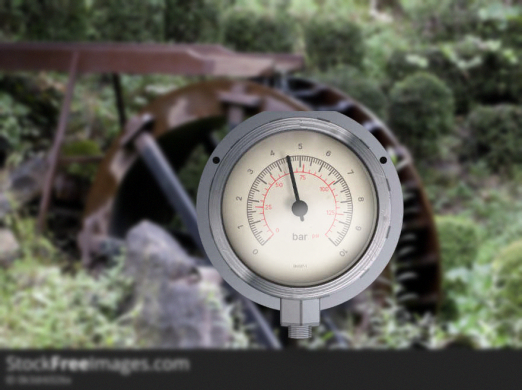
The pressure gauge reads 4.5 bar
